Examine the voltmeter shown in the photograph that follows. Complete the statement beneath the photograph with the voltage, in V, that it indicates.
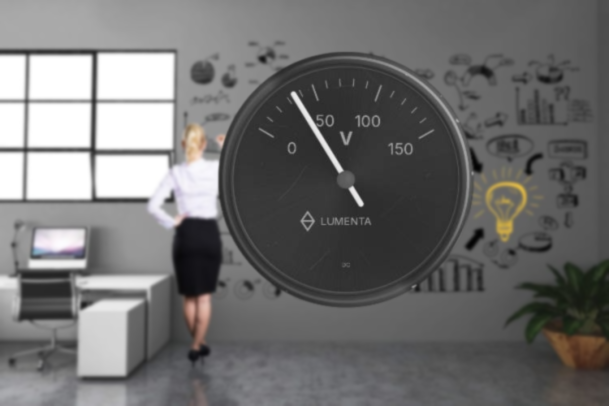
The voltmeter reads 35 V
